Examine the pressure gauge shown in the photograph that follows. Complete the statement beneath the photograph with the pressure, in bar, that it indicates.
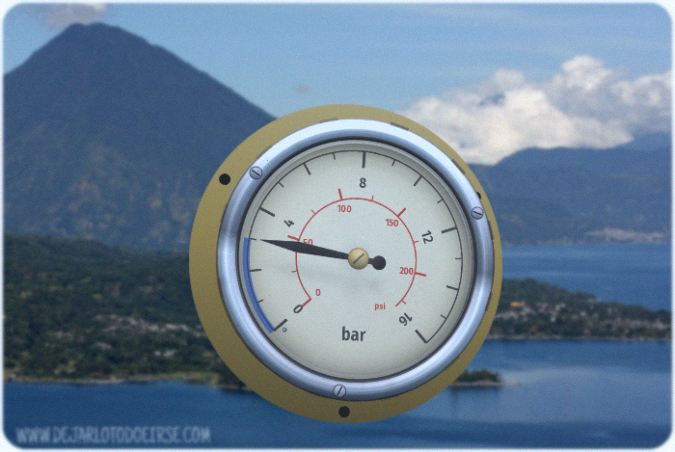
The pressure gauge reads 3 bar
